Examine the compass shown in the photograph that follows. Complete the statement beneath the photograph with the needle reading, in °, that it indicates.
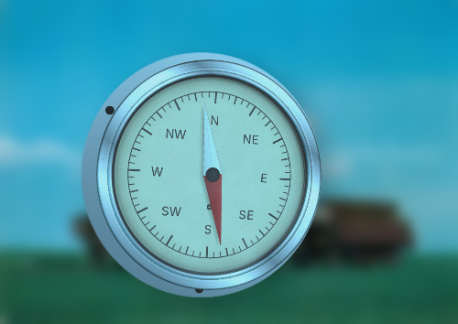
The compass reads 170 °
